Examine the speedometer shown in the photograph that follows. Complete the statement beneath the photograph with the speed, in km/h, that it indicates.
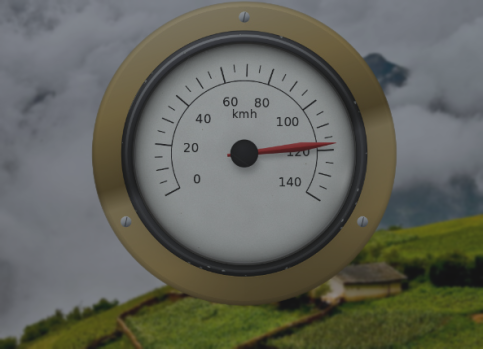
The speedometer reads 117.5 km/h
